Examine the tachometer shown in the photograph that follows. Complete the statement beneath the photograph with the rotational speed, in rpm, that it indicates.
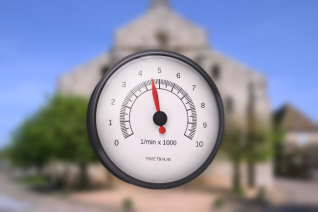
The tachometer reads 4500 rpm
